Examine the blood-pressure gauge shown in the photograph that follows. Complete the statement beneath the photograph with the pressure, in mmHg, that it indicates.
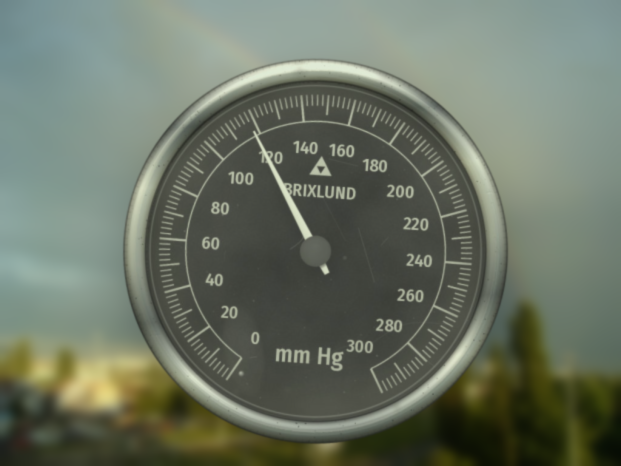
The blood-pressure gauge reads 118 mmHg
